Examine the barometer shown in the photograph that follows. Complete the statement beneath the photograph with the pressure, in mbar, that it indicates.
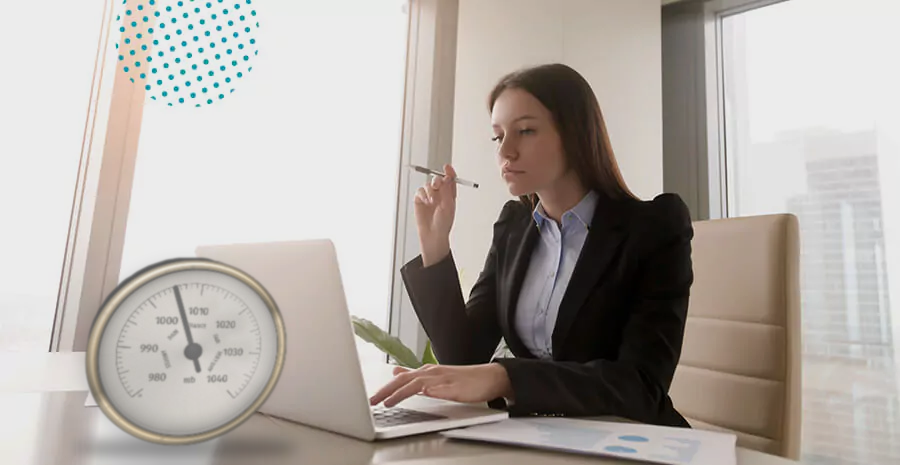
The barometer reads 1005 mbar
